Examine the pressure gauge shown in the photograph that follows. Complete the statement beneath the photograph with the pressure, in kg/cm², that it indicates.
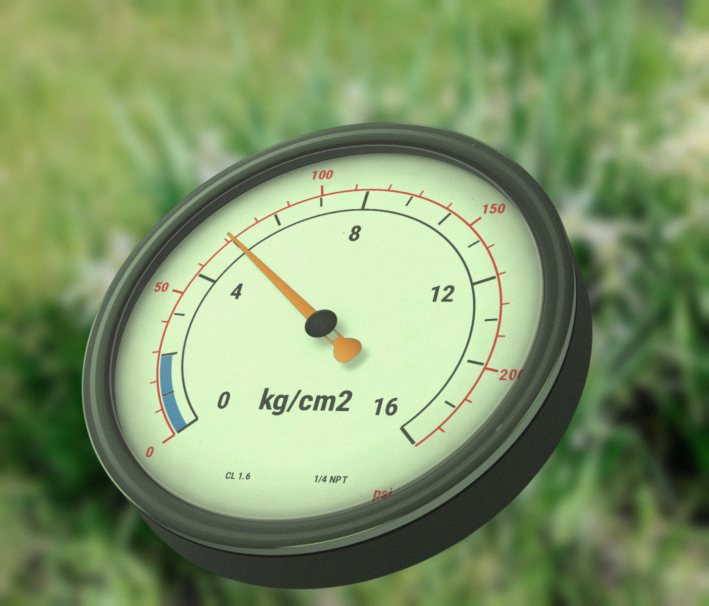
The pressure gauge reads 5 kg/cm²
